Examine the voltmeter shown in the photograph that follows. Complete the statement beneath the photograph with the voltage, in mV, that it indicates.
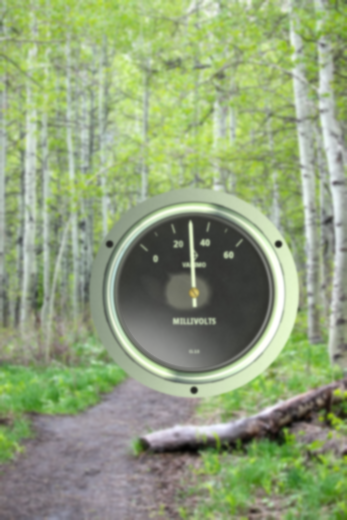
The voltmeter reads 30 mV
